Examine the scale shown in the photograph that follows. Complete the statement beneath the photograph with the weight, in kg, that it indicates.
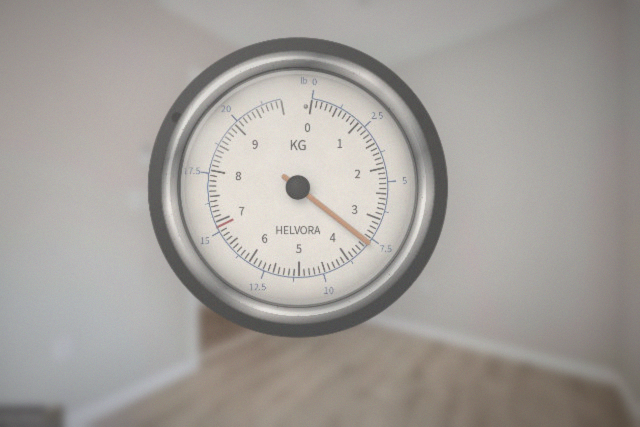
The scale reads 3.5 kg
